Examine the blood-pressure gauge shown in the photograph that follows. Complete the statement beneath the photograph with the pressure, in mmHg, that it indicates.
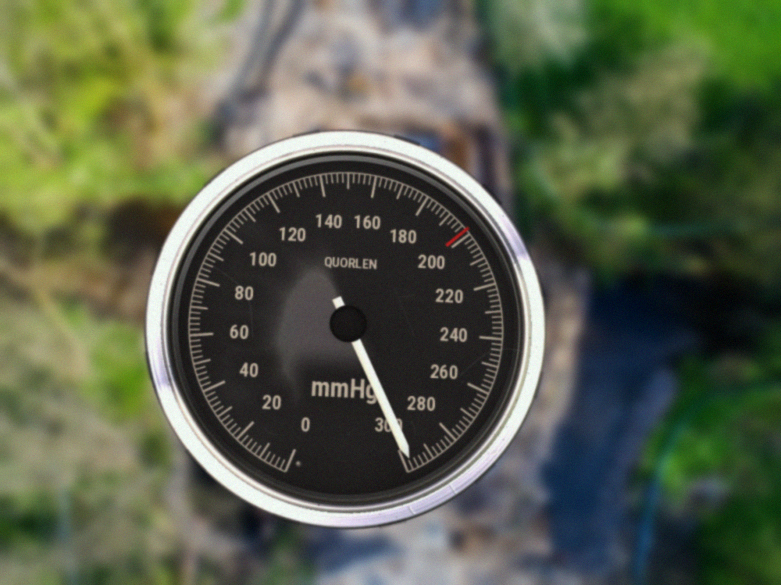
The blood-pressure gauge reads 298 mmHg
